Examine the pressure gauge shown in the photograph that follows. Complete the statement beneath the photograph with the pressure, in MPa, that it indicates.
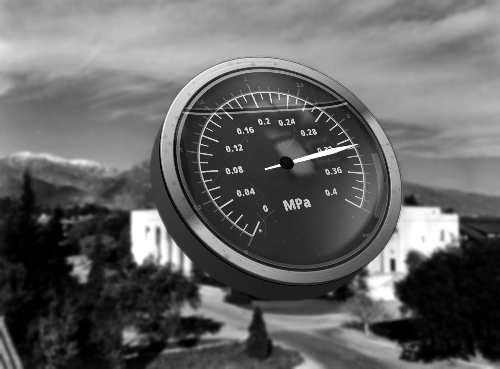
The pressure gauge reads 0.33 MPa
